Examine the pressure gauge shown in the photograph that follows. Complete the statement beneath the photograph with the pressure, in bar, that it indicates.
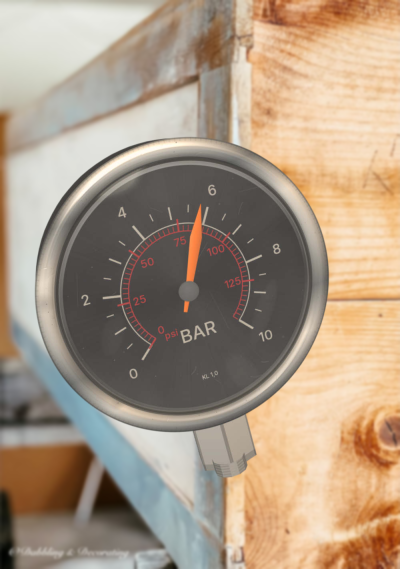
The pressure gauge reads 5.75 bar
